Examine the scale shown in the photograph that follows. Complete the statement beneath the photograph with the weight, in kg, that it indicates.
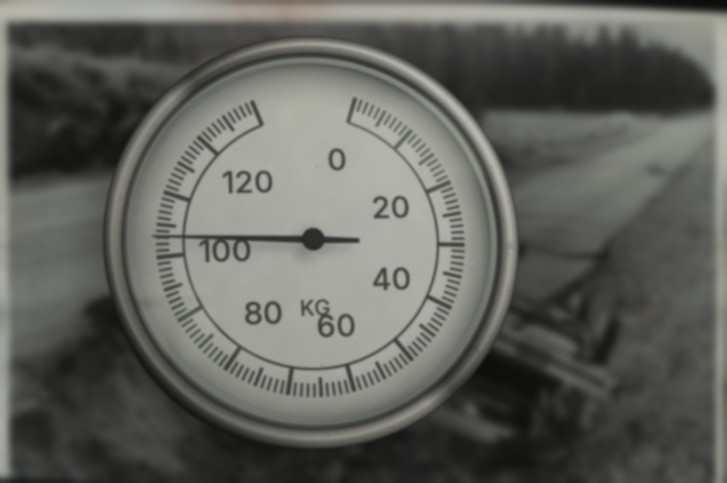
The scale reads 103 kg
